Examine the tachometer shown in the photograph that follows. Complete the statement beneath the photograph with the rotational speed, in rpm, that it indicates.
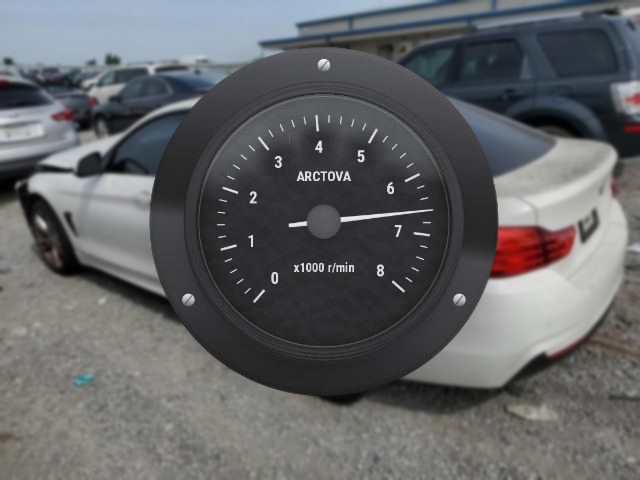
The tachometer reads 6600 rpm
